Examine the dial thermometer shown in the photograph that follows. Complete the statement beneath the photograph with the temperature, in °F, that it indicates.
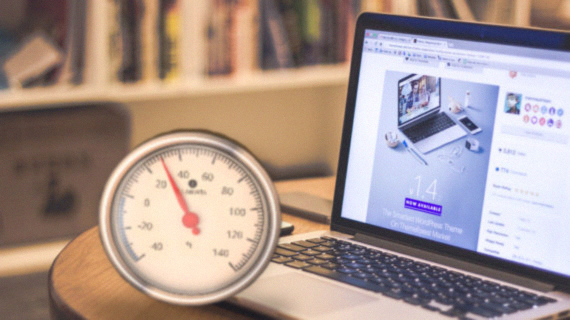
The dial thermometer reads 30 °F
